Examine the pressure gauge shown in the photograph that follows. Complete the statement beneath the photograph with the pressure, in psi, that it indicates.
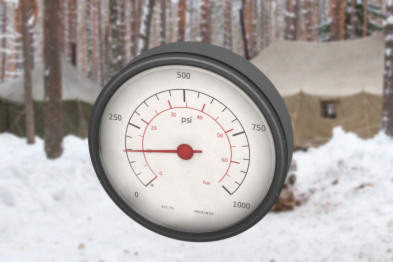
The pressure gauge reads 150 psi
